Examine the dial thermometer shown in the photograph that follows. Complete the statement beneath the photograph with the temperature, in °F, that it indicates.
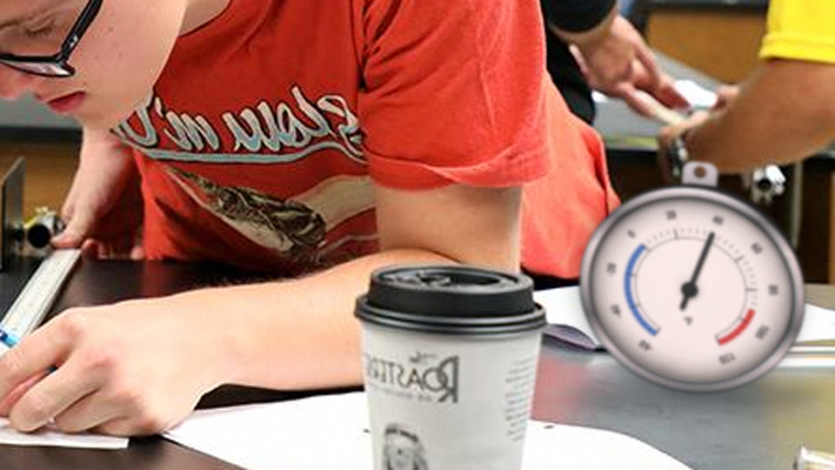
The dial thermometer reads 40 °F
